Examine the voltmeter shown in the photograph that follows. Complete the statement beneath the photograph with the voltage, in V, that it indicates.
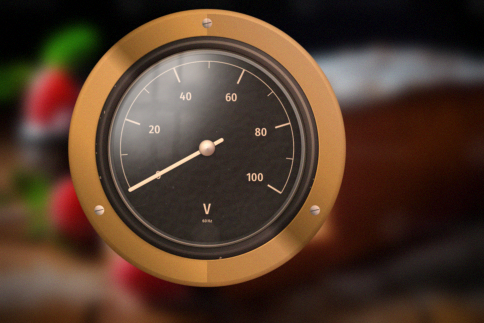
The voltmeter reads 0 V
